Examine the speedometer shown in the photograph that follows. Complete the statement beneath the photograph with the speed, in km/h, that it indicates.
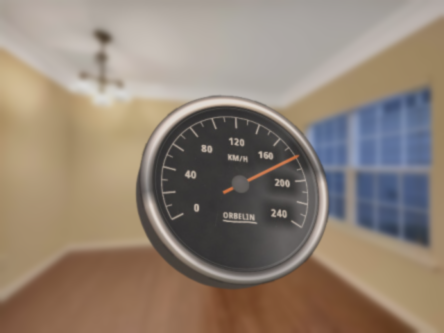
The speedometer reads 180 km/h
